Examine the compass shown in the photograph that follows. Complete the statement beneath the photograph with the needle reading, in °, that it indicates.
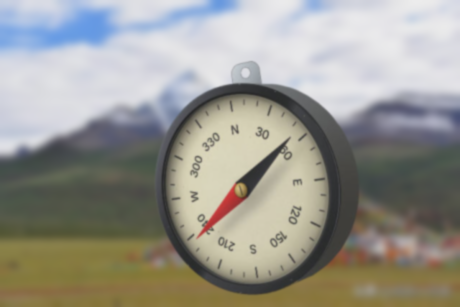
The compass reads 235 °
